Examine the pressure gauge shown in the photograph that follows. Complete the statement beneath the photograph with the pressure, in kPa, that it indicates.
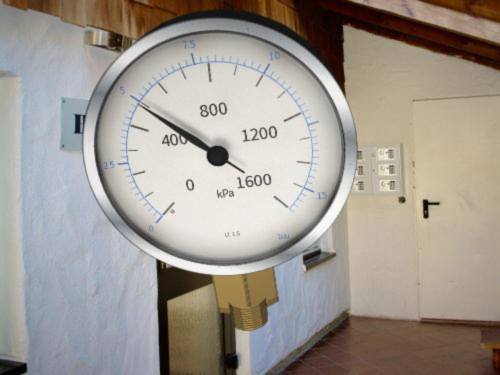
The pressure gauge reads 500 kPa
